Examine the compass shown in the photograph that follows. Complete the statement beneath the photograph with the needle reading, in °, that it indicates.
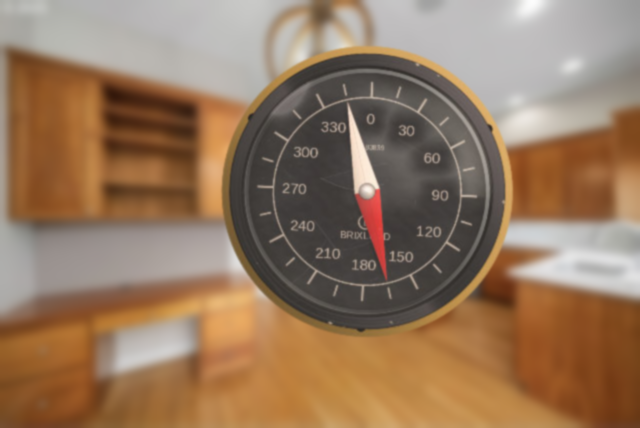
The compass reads 165 °
